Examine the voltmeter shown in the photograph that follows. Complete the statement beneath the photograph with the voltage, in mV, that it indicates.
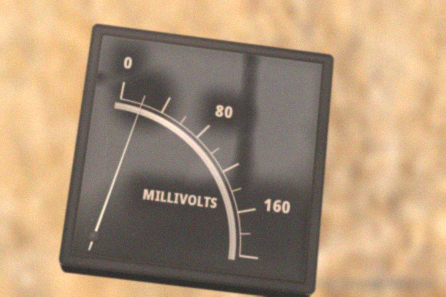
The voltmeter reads 20 mV
